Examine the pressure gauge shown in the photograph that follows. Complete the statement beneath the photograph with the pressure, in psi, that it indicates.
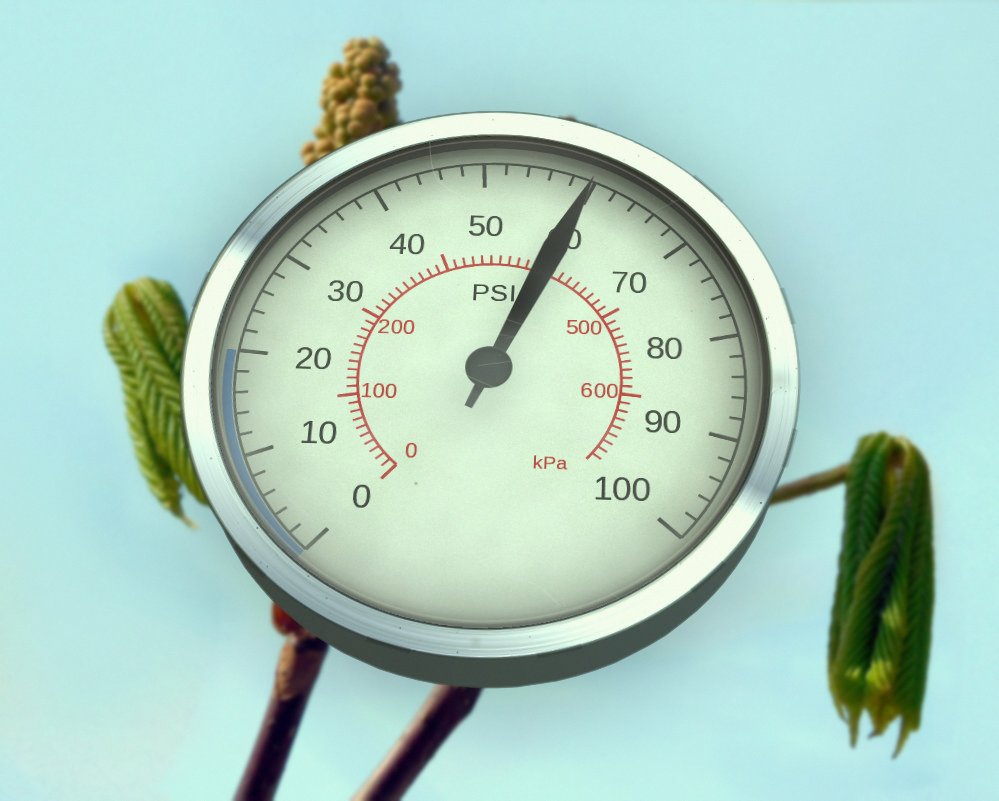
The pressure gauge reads 60 psi
